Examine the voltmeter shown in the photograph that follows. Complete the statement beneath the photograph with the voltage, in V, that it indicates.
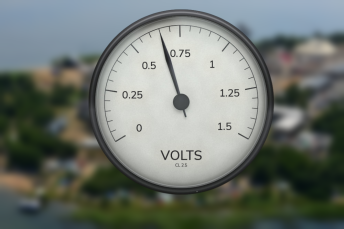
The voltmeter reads 0.65 V
